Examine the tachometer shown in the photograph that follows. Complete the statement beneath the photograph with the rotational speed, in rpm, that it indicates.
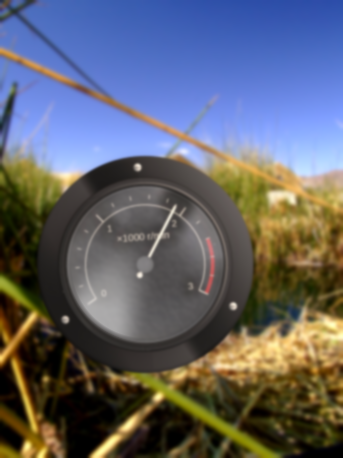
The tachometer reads 1900 rpm
